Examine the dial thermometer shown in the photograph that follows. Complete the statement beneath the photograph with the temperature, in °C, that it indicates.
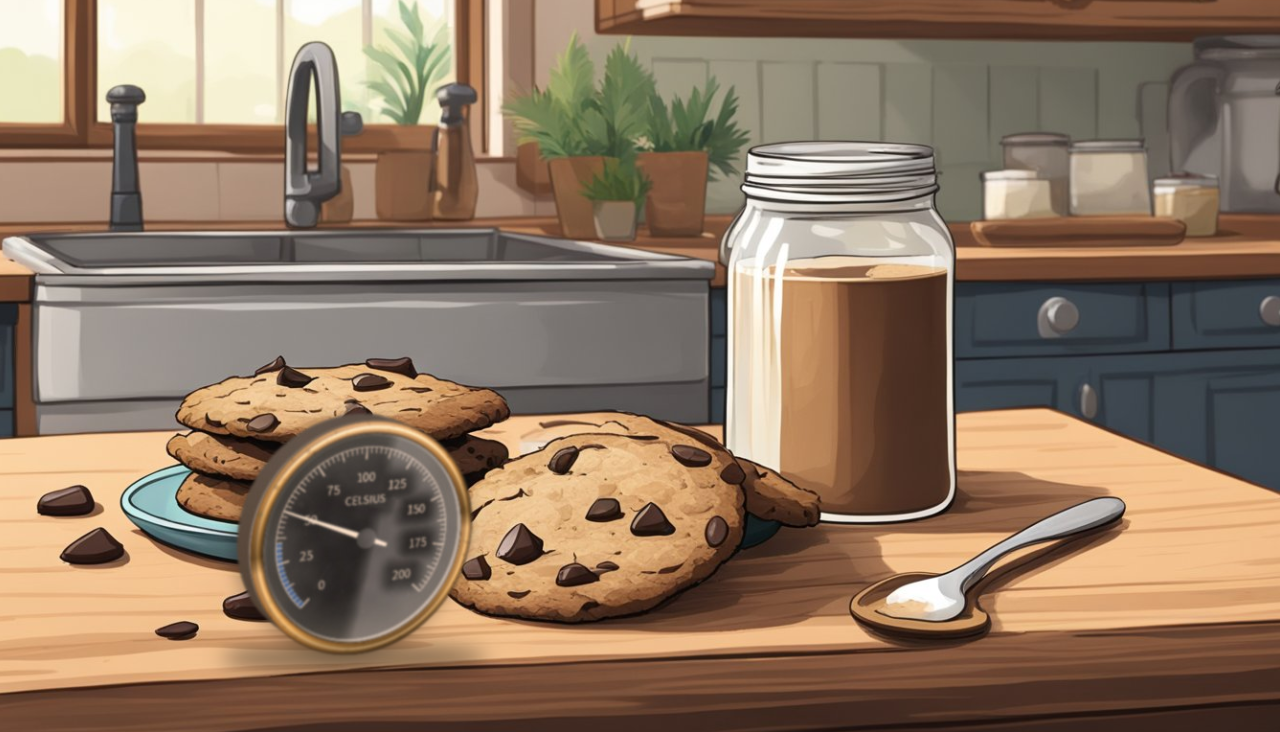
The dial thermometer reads 50 °C
